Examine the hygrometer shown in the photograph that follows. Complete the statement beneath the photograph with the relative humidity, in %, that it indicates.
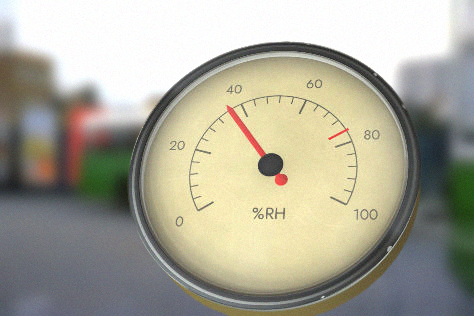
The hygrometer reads 36 %
